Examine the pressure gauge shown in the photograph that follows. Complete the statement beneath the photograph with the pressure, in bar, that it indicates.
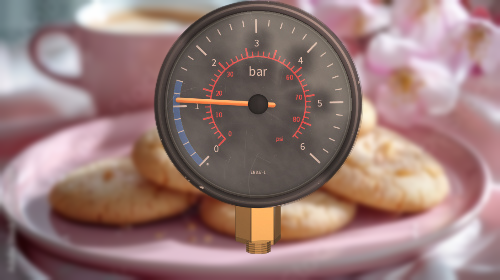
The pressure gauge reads 1.1 bar
